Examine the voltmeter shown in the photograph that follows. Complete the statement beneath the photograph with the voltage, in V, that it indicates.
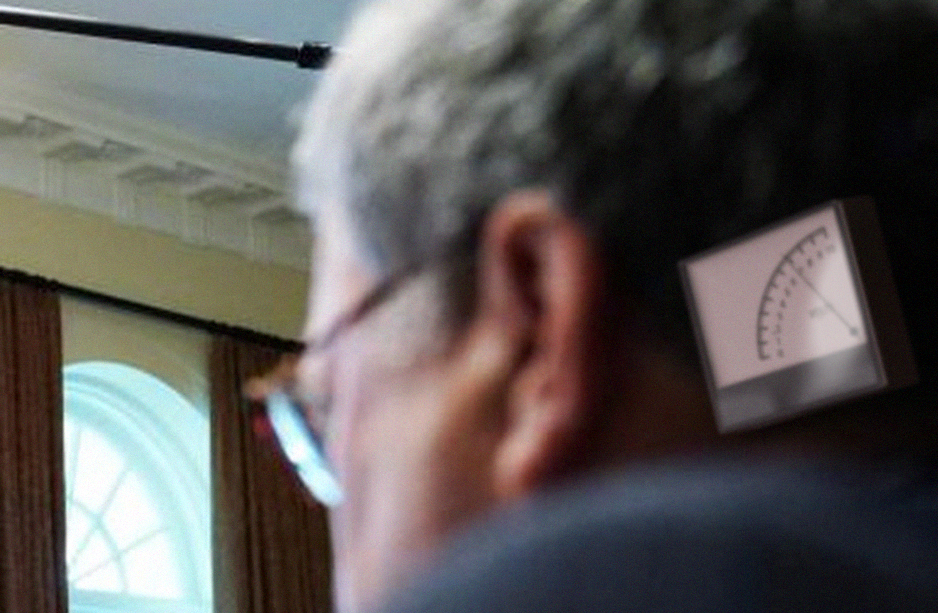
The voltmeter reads 7 V
